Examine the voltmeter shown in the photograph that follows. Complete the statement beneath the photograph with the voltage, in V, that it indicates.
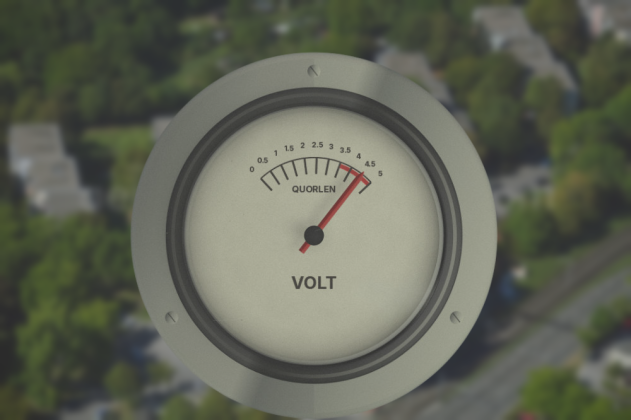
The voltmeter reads 4.5 V
